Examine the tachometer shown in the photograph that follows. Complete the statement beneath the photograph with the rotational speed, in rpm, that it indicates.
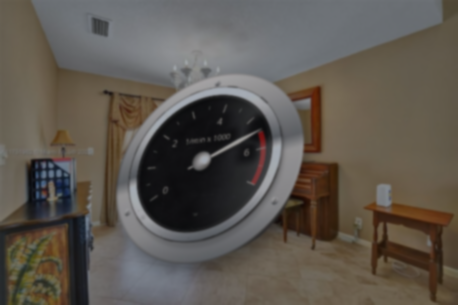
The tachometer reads 5500 rpm
